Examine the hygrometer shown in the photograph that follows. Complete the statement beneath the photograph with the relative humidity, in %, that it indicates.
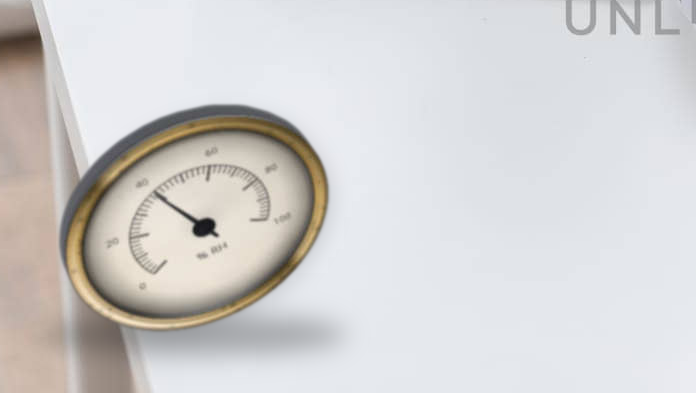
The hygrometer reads 40 %
